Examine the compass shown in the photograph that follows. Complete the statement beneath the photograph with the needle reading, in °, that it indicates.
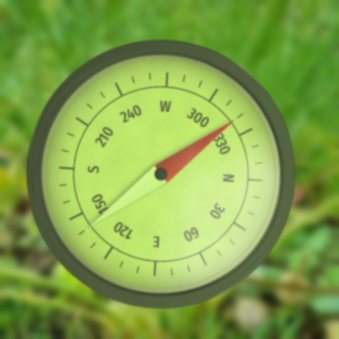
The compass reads 320 °
